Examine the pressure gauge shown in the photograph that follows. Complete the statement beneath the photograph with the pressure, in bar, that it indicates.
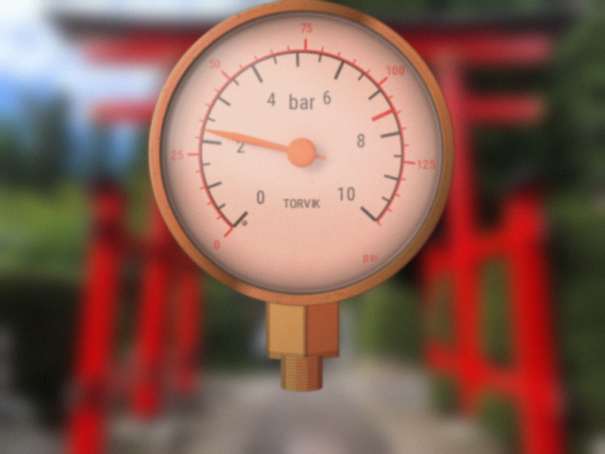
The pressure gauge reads 2.25 bar
